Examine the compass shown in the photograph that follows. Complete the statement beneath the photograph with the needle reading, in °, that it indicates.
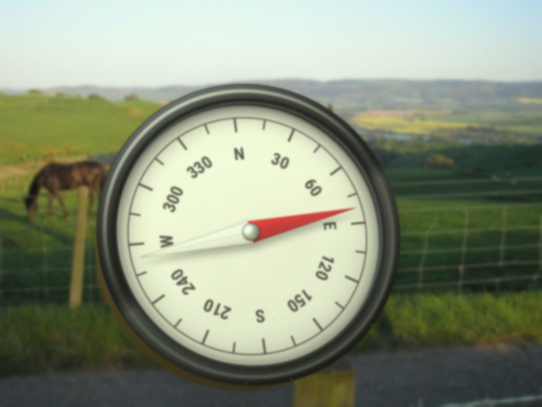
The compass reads 82.5 °
